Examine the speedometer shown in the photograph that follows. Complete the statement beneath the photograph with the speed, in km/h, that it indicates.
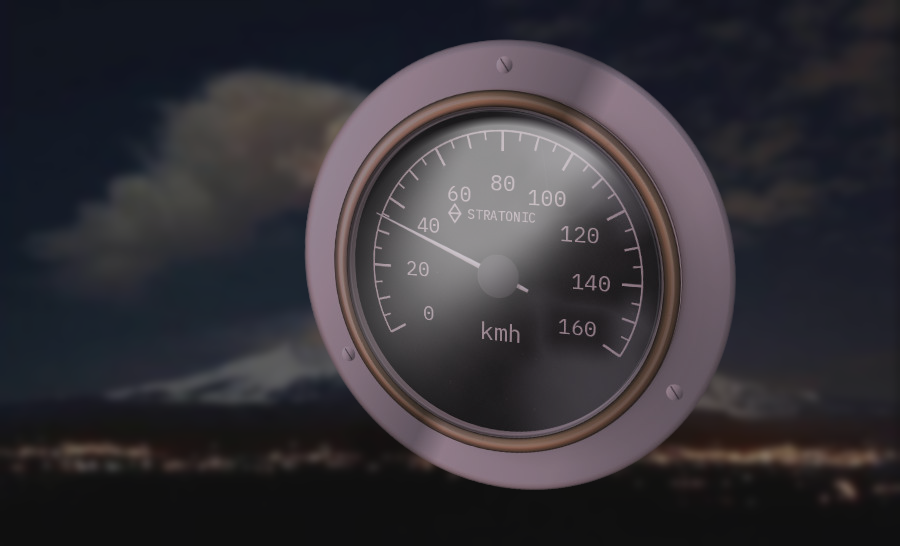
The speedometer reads 35 km/h
